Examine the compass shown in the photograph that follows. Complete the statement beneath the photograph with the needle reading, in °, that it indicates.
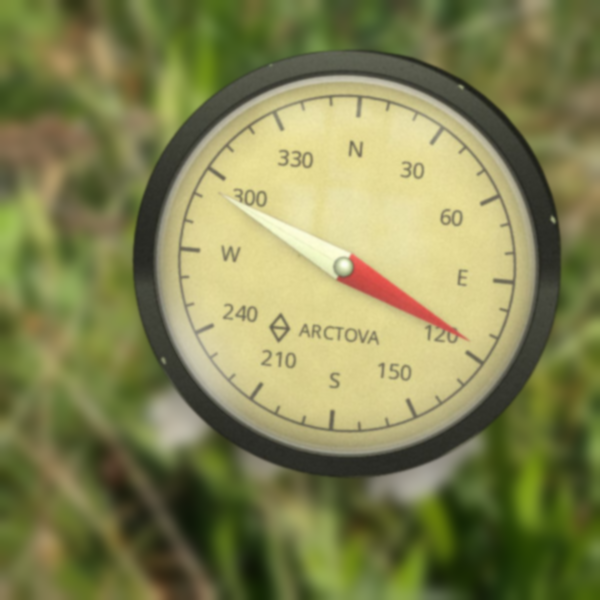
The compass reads 115 °
